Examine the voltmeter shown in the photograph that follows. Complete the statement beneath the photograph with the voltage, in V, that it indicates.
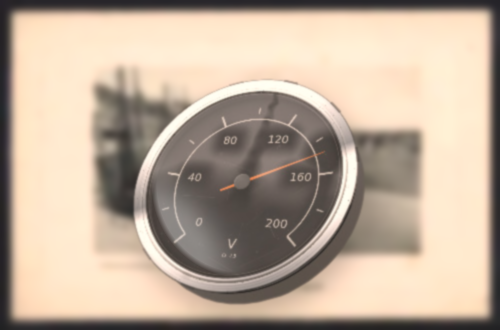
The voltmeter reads 150 V
